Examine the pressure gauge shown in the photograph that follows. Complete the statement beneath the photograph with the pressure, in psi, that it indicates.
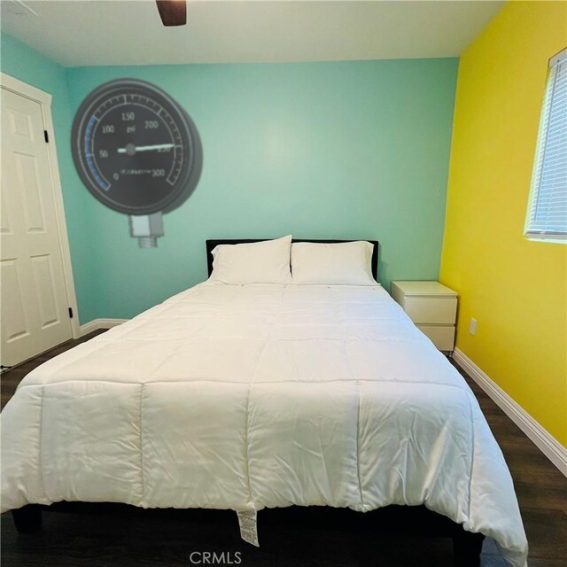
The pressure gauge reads 250 psi
